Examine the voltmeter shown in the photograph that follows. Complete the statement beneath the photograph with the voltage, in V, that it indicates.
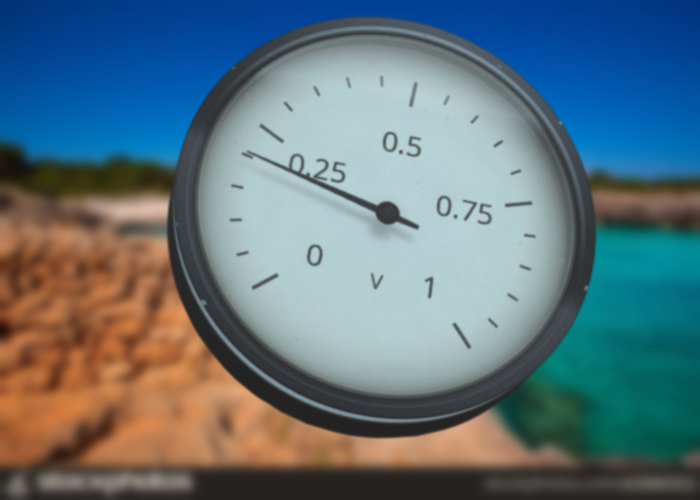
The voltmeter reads 0.2 V
